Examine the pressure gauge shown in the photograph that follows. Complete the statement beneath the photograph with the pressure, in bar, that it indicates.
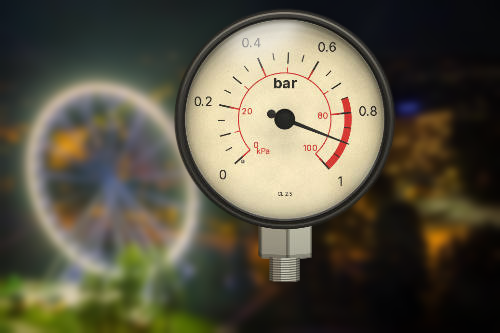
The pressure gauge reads 0.9 bar
